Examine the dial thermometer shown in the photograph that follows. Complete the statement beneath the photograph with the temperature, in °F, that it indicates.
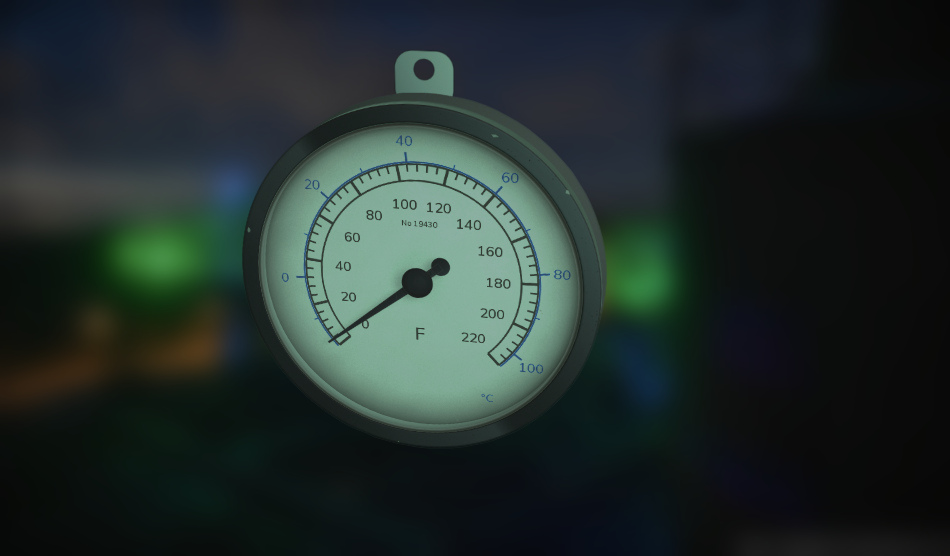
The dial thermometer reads 4 °F
